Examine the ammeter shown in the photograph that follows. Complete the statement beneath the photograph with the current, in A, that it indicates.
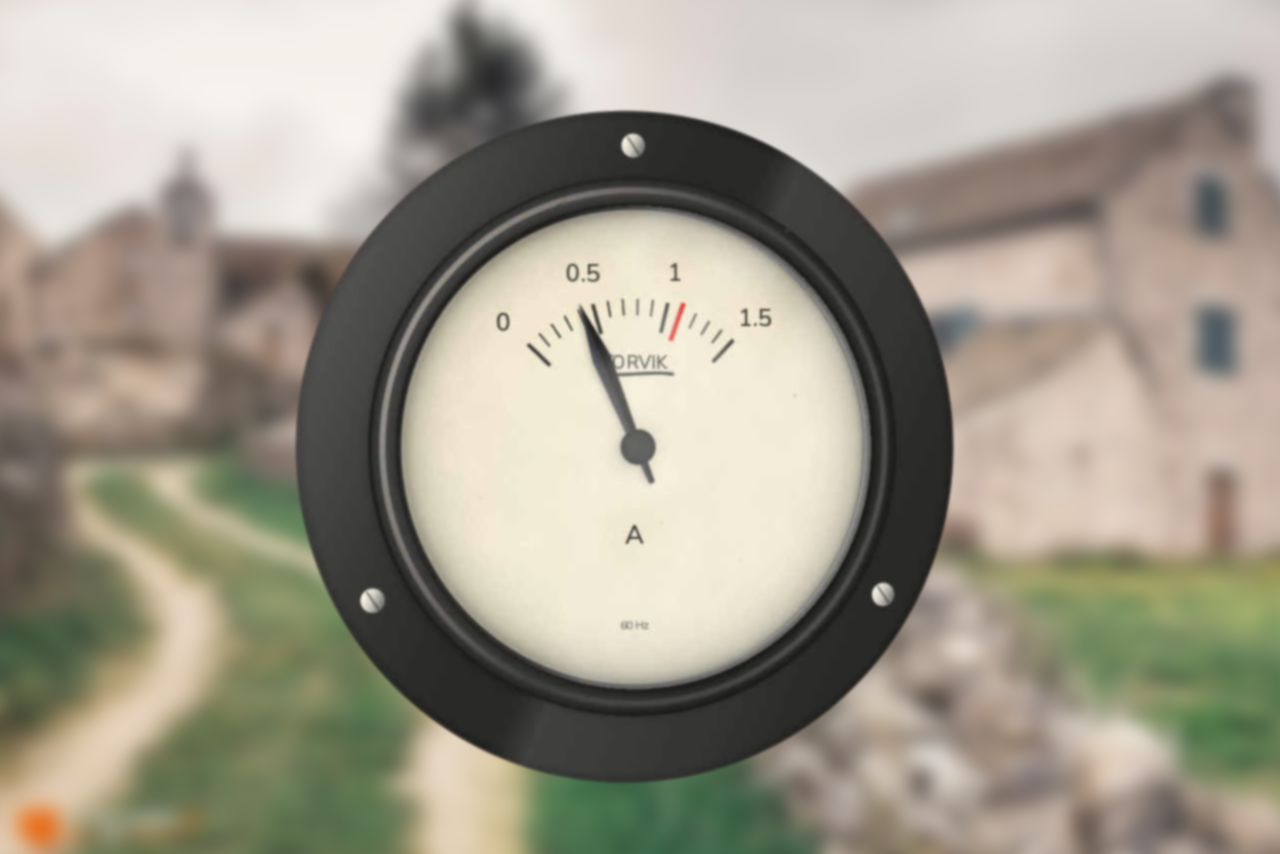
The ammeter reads 0.4 A
